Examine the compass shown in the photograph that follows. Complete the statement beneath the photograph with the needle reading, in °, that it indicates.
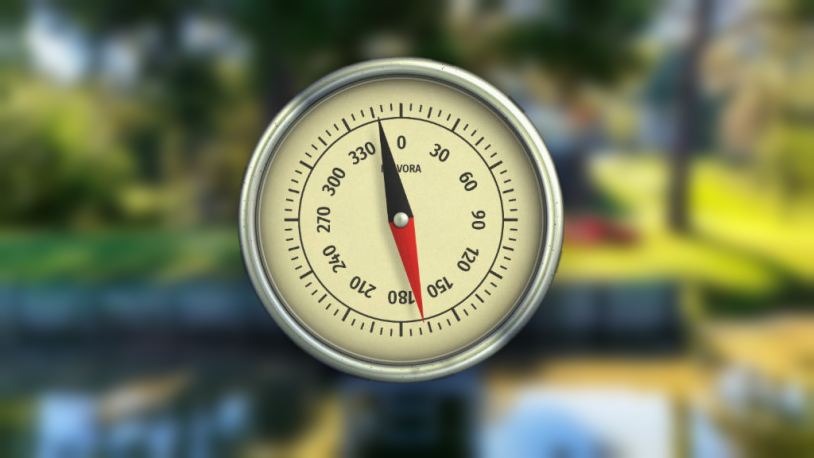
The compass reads 167.5 °
